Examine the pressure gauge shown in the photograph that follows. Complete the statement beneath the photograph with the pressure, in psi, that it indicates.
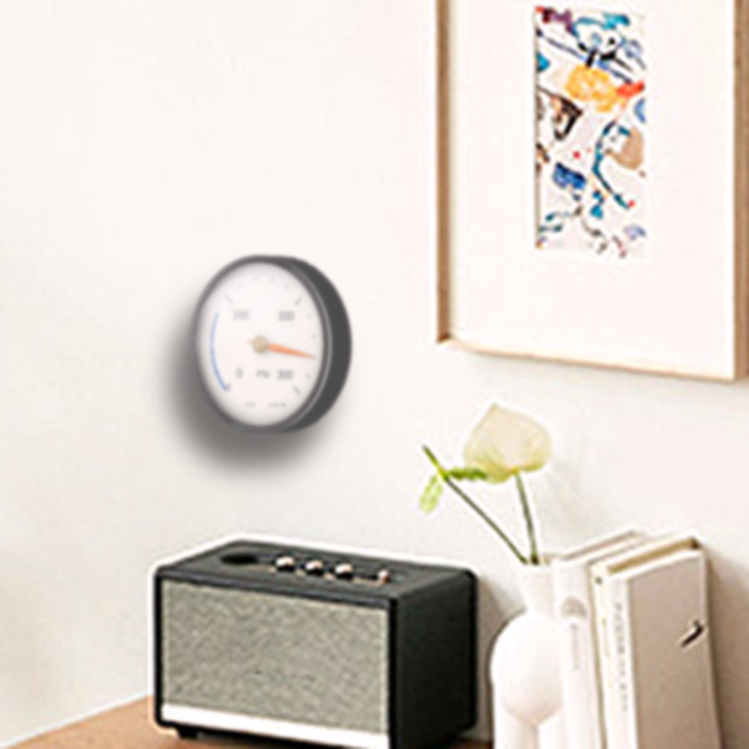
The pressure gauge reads 260 psi
